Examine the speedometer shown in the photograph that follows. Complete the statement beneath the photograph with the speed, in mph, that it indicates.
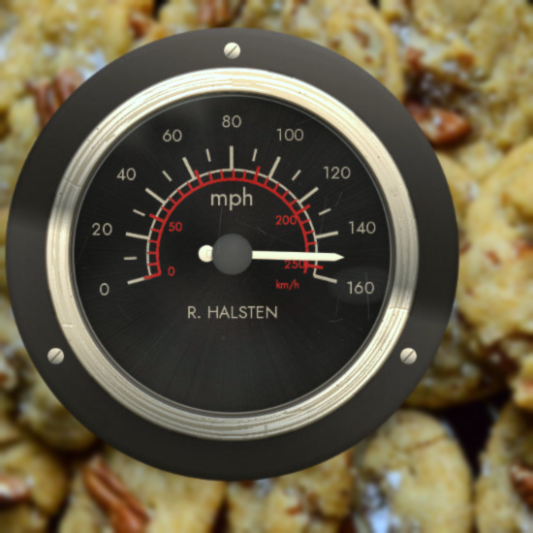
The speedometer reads 150 mph
